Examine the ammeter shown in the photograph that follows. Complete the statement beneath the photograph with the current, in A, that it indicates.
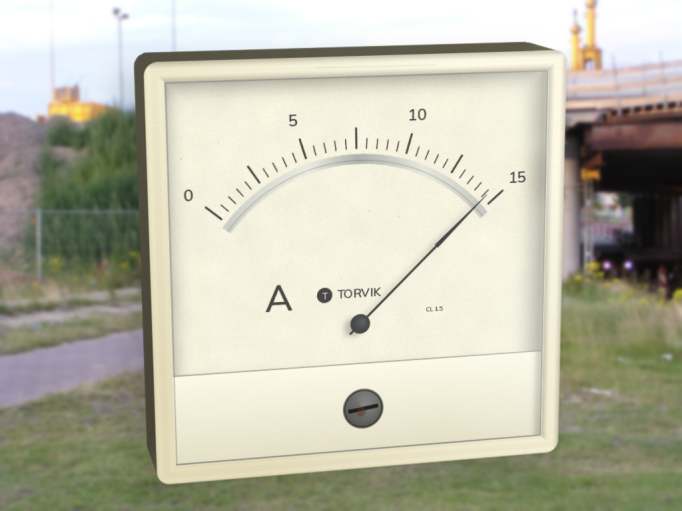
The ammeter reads 14.5 A
